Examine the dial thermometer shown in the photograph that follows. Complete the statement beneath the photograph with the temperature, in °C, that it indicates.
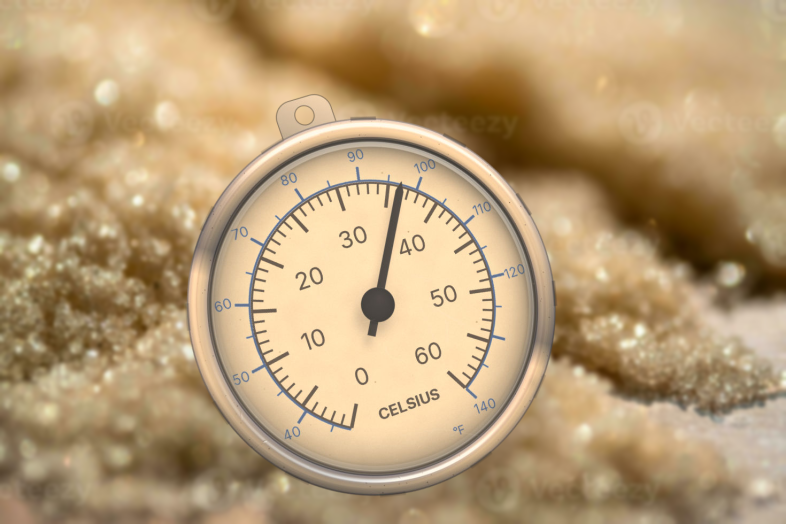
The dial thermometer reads 36 °C
